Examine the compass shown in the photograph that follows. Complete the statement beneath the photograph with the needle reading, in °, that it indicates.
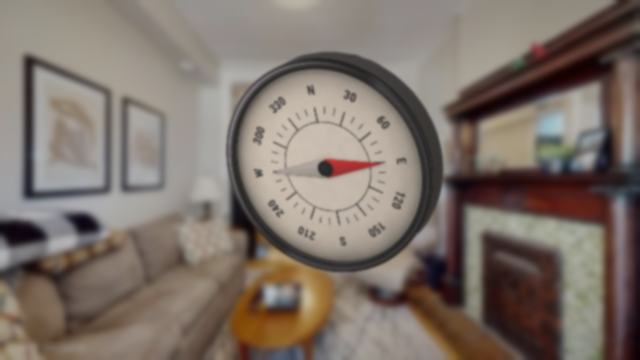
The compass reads 90 °
